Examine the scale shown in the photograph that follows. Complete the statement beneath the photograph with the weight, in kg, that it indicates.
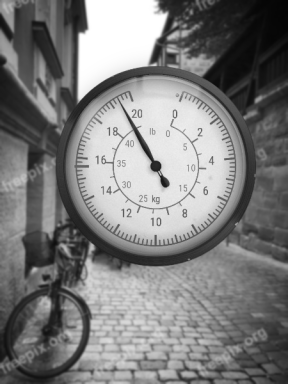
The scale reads 19.4 kg
